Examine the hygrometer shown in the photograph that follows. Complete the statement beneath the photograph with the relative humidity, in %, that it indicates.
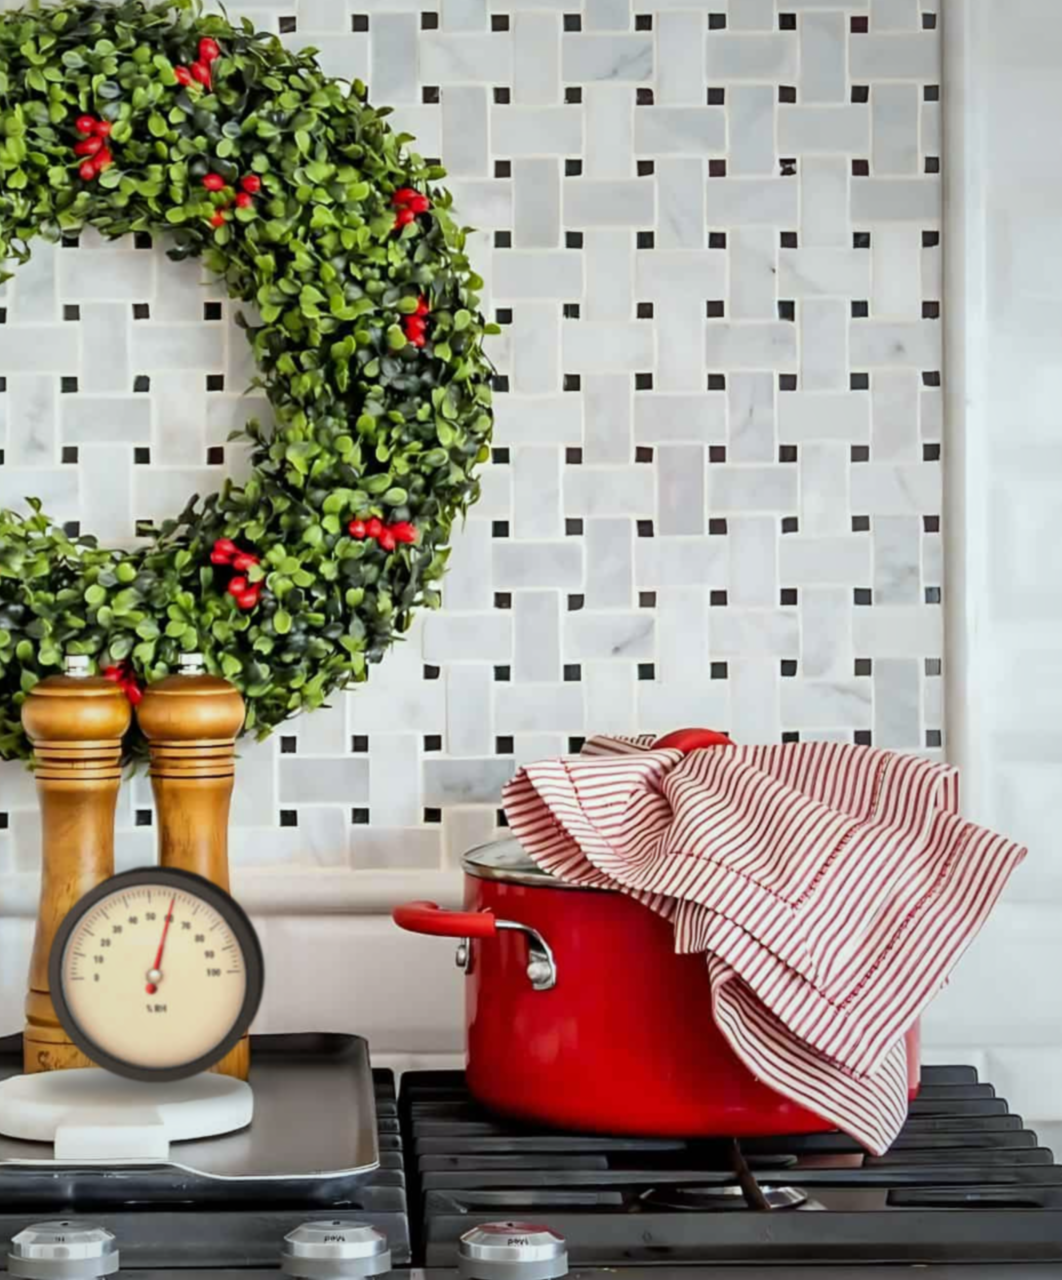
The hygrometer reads 60 %
